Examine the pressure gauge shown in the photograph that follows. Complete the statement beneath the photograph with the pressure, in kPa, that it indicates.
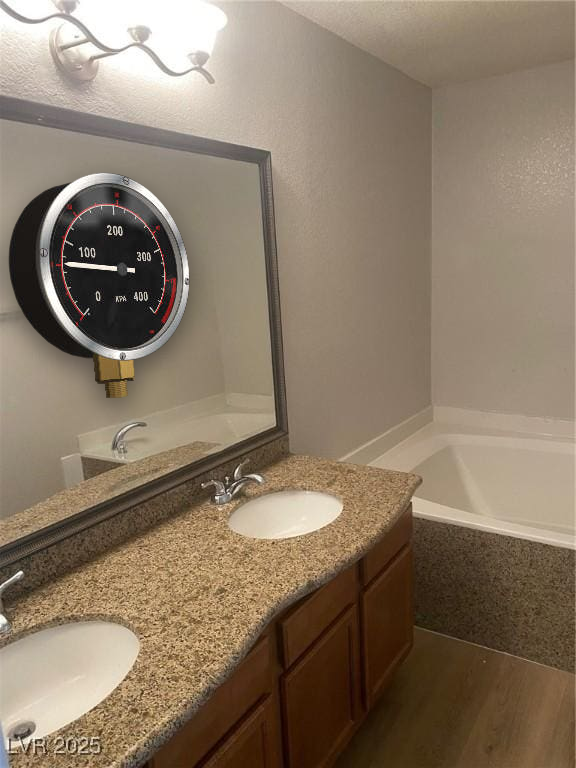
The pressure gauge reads 70 kPa
